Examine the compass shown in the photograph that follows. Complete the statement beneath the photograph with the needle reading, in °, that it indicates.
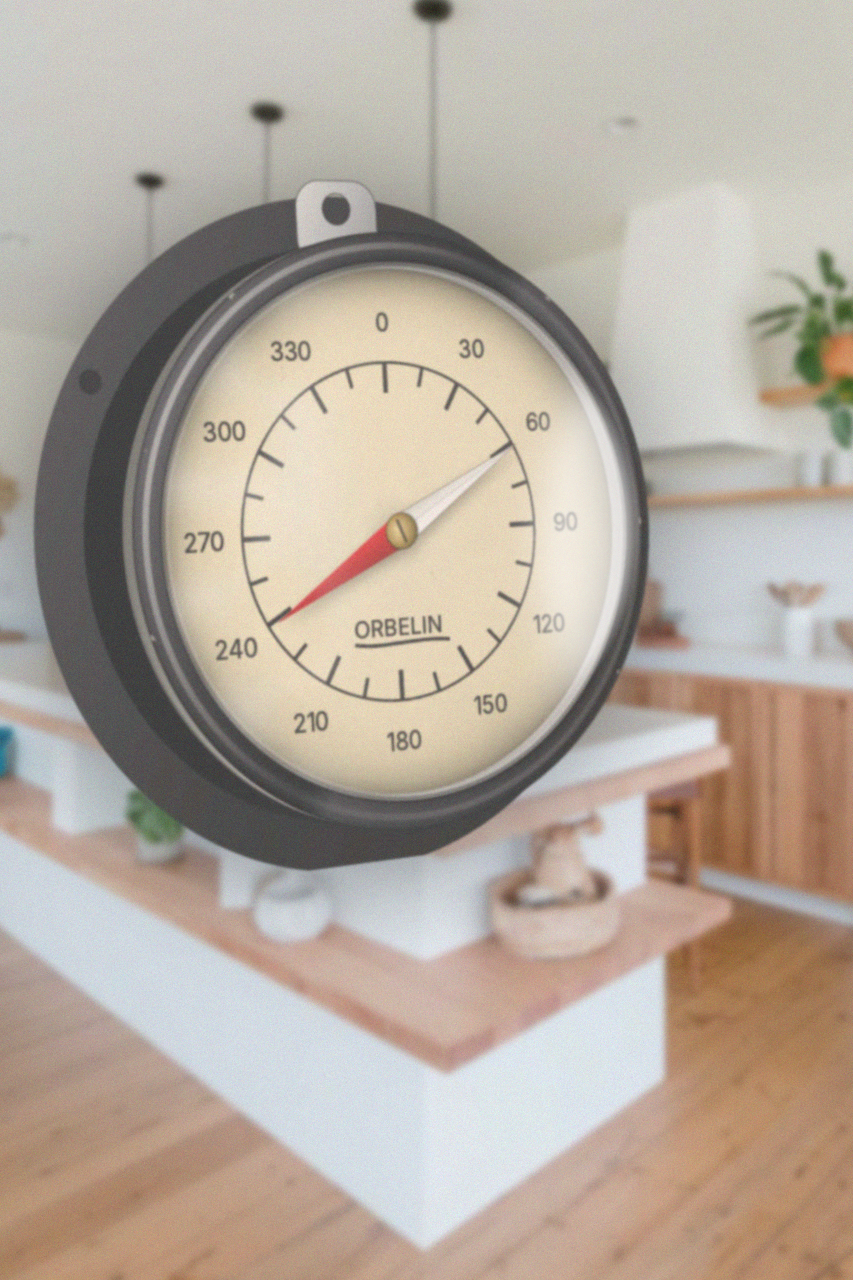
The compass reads 240 °
